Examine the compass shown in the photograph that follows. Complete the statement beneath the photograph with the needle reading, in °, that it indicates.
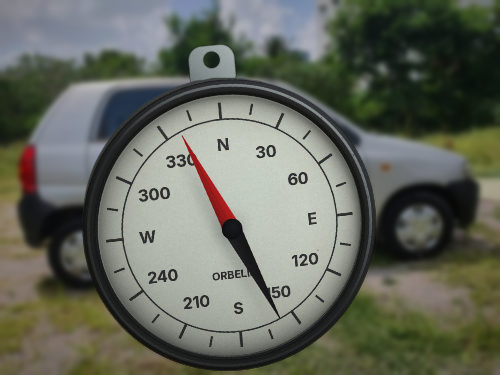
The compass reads 337.5 °
